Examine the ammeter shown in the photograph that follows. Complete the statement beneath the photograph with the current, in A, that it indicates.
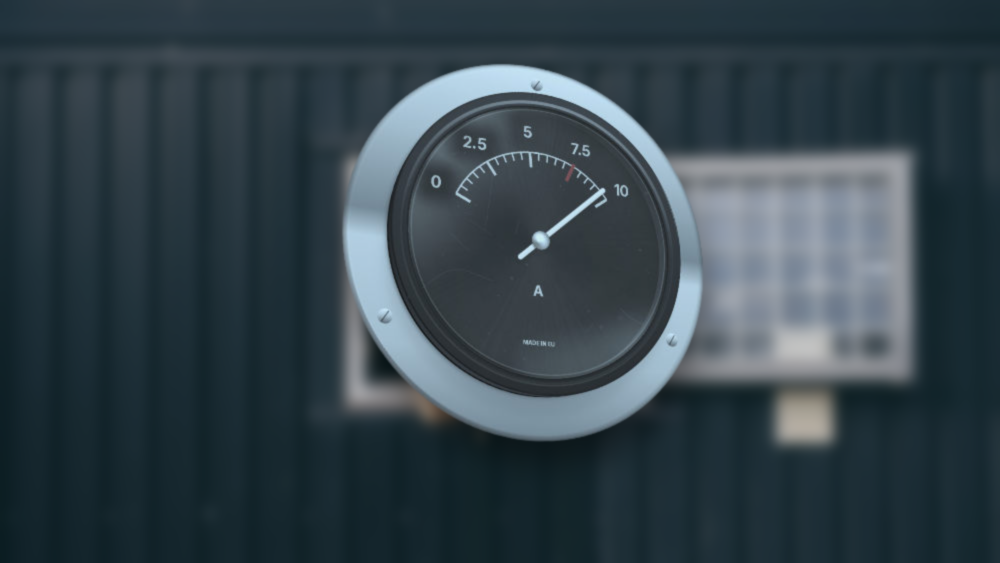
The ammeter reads 9.5 A
